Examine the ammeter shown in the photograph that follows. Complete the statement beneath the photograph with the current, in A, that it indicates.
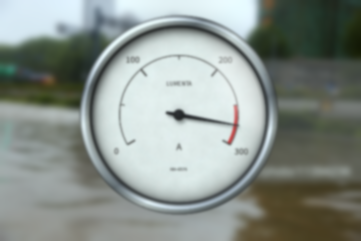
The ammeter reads 275 A
